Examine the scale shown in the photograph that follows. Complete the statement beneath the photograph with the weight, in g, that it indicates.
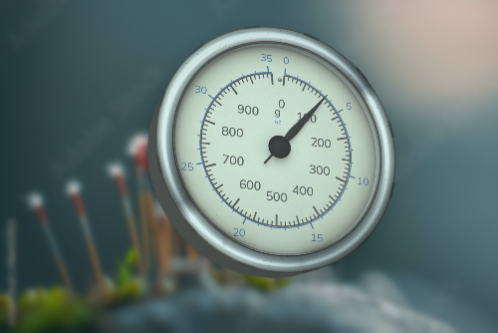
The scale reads 100 g
